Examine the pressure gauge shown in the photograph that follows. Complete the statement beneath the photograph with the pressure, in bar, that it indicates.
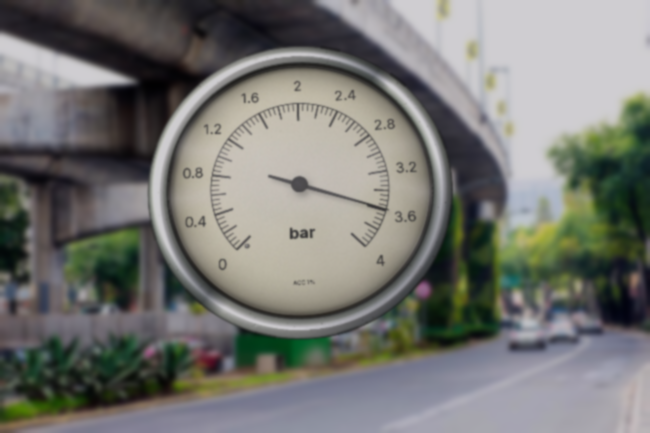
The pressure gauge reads 3.6 bar
